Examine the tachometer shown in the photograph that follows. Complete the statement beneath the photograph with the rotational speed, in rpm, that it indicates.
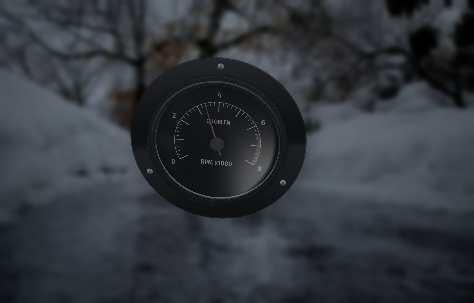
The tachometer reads 3400 rpm
